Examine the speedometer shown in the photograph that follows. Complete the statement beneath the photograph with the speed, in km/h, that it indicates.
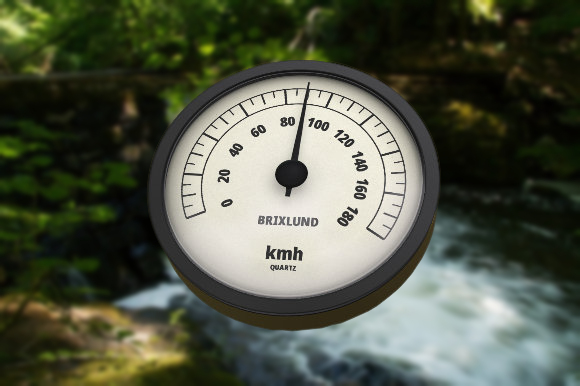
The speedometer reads 90 km/h
